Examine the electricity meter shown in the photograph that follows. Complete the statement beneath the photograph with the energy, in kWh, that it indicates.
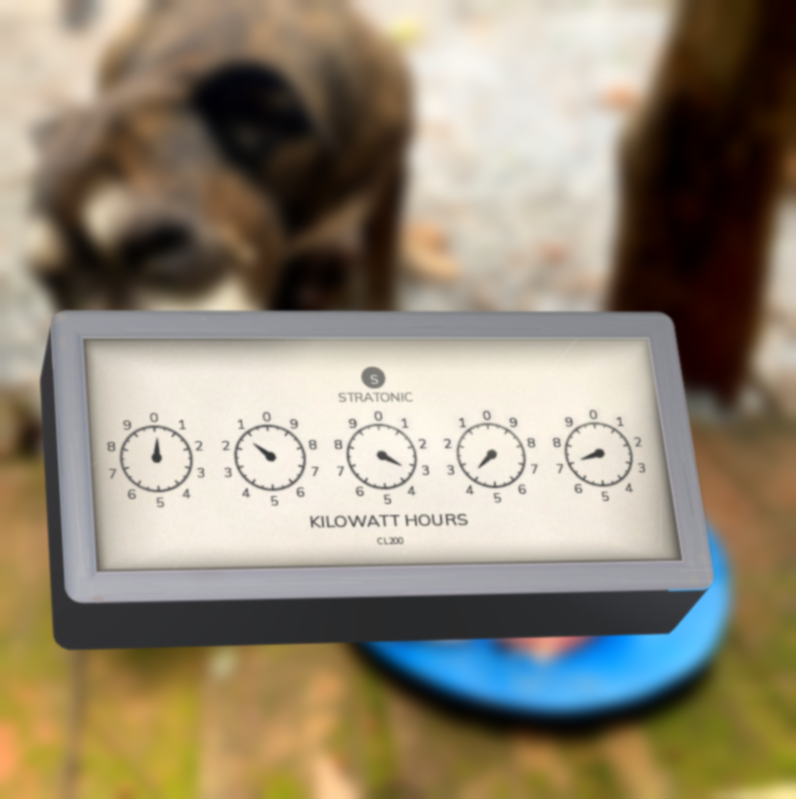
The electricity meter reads 1337 kWh
